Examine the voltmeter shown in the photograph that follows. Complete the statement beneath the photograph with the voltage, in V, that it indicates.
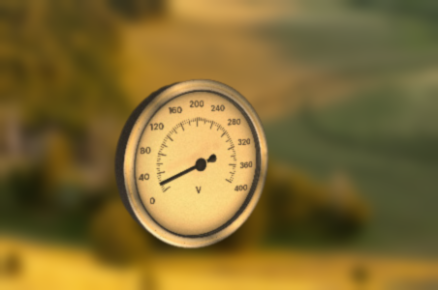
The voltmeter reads 20 V
